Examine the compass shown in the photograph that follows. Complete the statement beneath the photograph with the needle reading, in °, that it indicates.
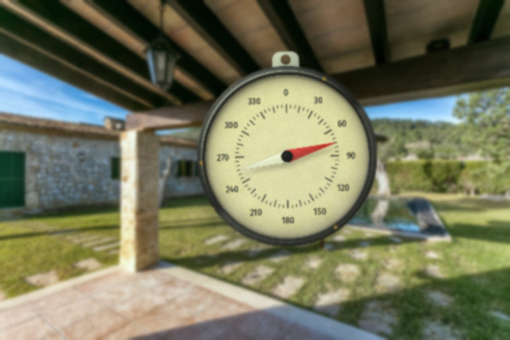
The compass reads 75 °
